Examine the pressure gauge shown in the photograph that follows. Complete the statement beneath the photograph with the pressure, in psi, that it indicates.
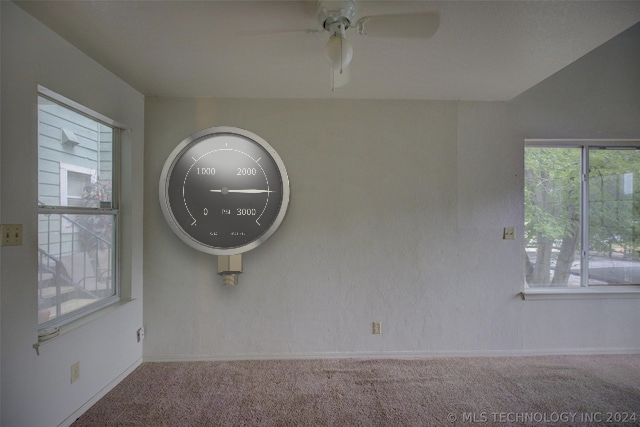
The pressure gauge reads 2500 psi
